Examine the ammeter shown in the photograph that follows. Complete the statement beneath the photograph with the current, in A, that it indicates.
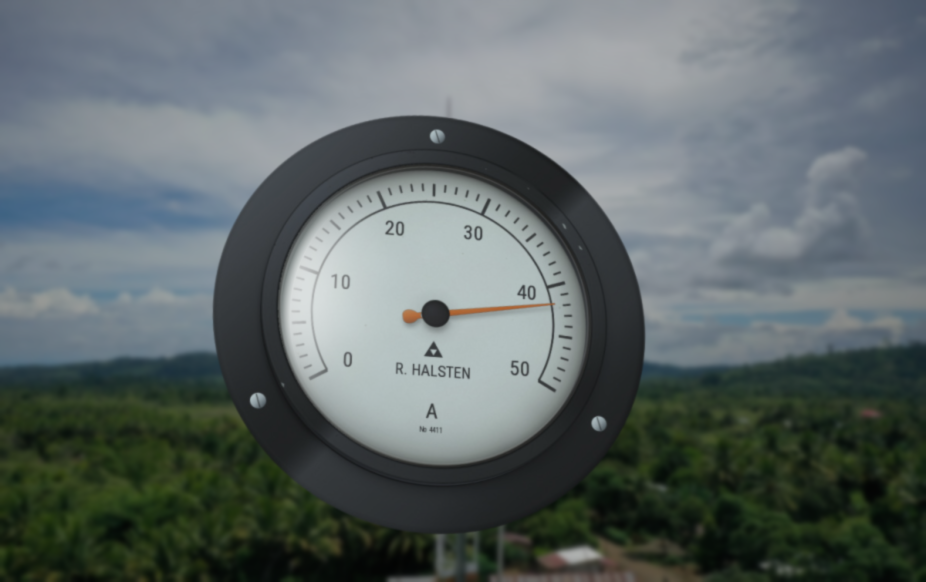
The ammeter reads 42 A
